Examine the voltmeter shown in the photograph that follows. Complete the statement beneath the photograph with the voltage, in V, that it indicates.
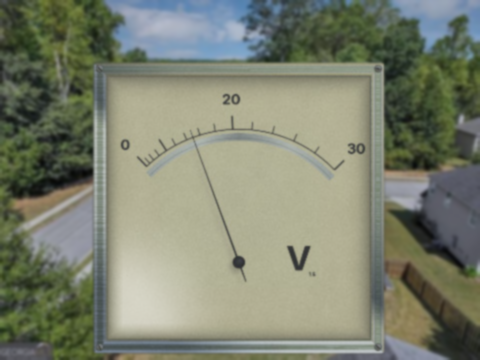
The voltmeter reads 15 V
